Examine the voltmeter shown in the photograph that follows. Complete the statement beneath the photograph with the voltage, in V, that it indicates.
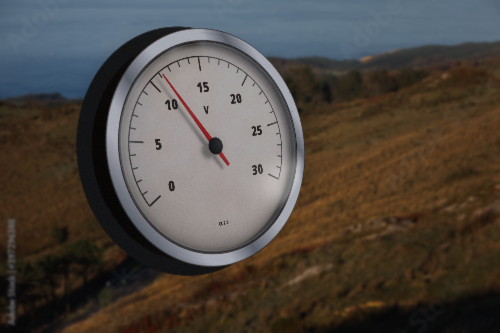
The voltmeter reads 11 V
